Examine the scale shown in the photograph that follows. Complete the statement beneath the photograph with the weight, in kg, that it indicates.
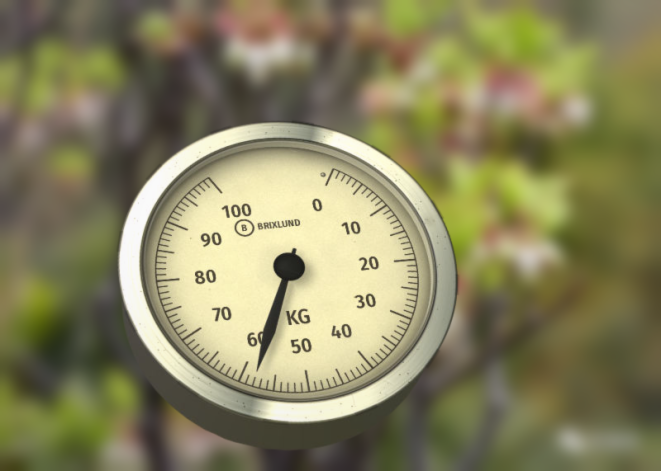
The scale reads 58 kg
